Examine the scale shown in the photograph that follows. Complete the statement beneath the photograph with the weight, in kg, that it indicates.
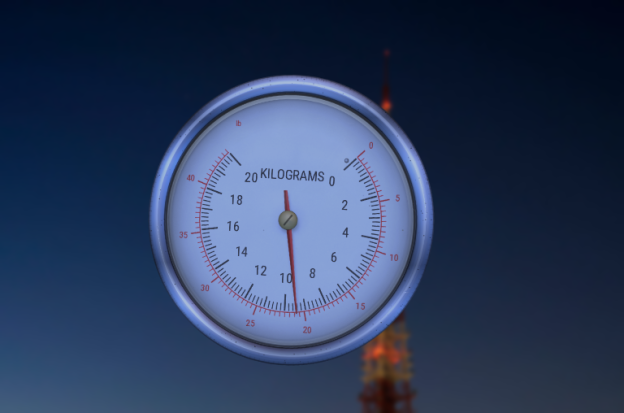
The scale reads 9.4 kg
